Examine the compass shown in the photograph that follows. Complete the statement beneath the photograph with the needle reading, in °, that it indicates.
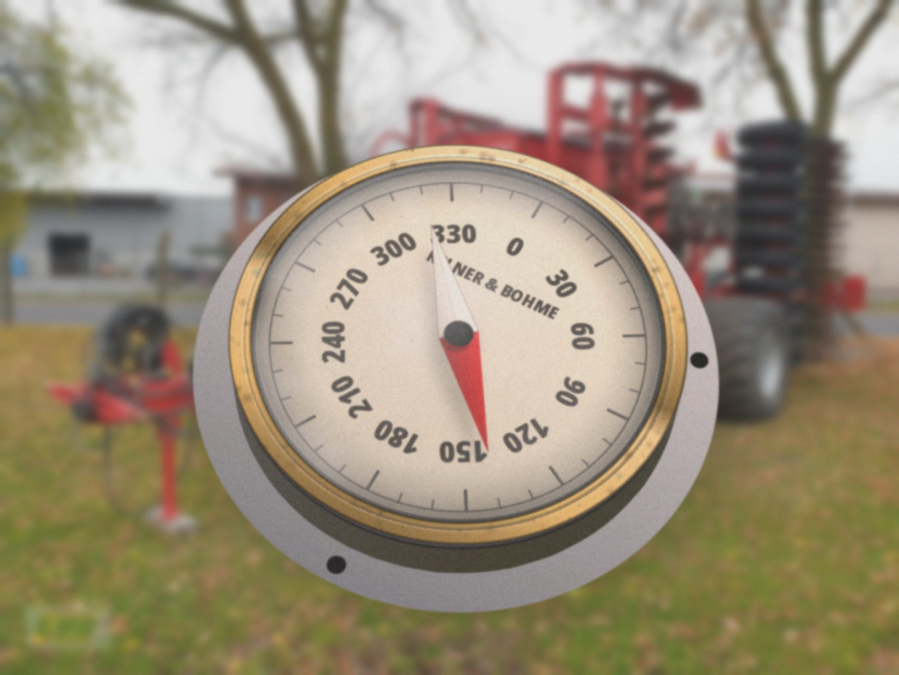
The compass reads 140 °
